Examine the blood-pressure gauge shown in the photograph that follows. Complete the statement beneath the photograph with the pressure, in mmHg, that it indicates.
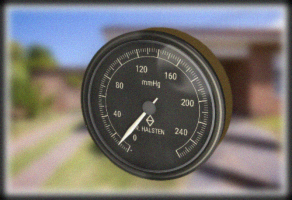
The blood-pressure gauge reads 10 mmHg
